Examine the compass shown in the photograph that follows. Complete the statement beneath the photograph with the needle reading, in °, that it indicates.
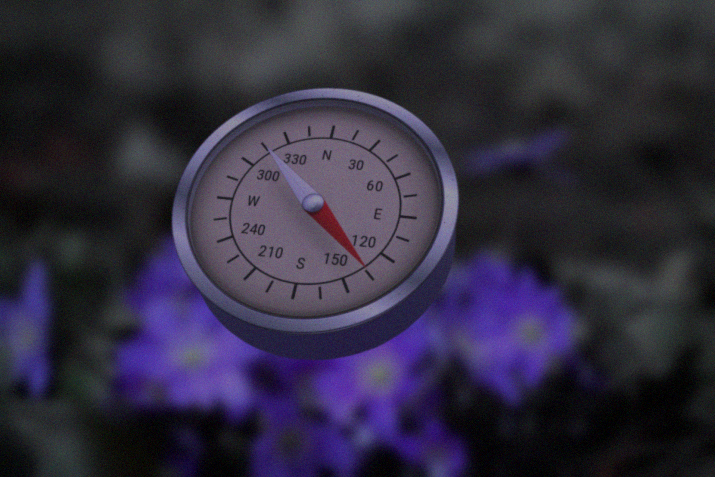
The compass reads 135 °
